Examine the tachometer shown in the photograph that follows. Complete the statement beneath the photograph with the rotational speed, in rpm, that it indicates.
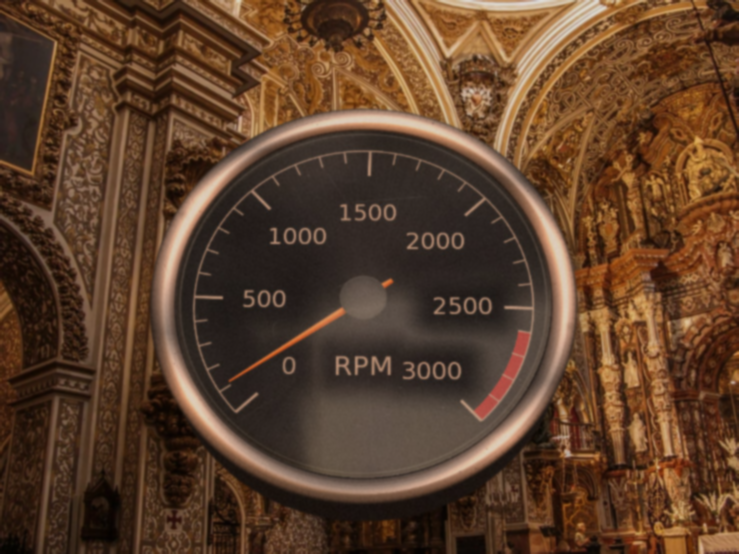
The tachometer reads 100 rpm
